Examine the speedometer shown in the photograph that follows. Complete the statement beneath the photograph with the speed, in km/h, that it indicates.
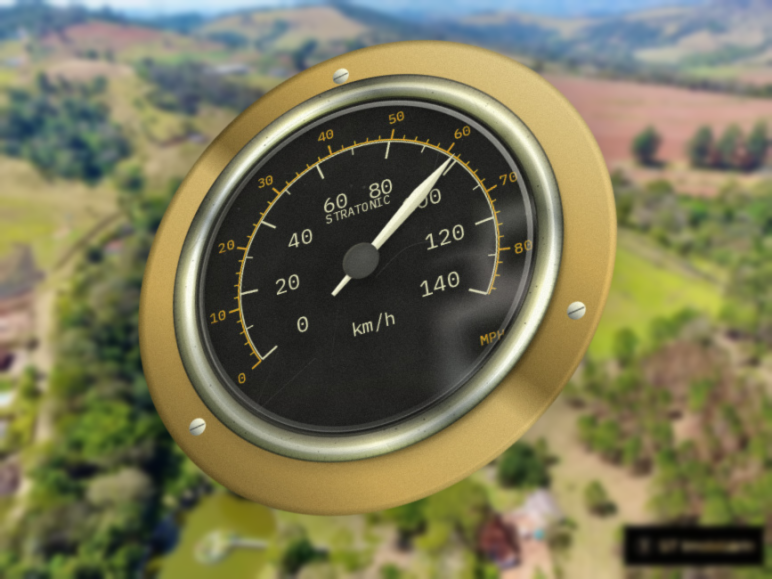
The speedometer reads 100 km/h
